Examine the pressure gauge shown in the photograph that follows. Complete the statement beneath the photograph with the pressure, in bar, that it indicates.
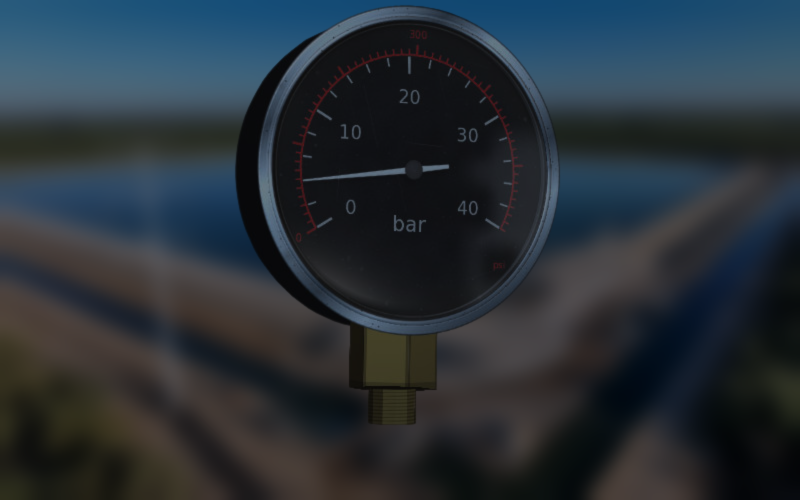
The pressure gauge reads 4 bar
